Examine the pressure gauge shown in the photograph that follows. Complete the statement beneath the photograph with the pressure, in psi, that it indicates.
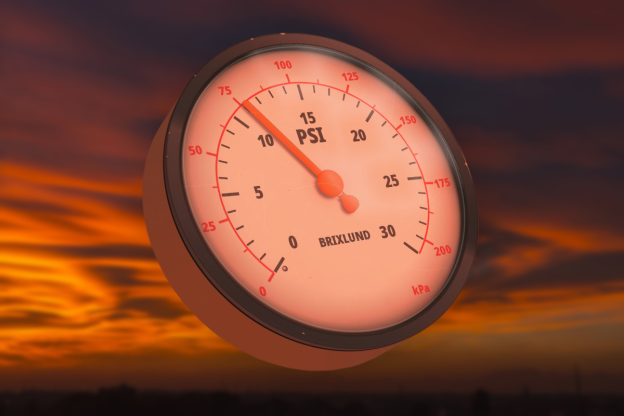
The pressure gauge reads 11 psi
